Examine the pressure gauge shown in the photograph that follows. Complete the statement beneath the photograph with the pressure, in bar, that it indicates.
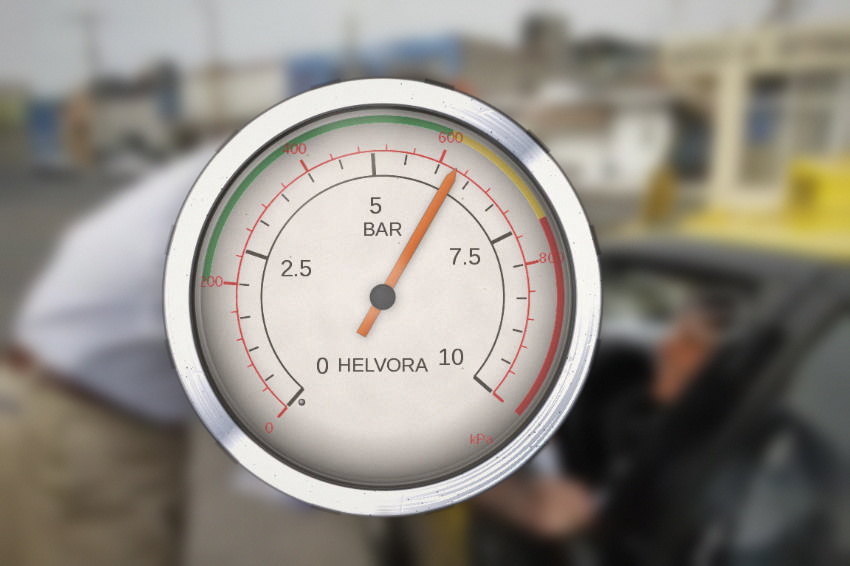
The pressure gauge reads 6.25 bar
